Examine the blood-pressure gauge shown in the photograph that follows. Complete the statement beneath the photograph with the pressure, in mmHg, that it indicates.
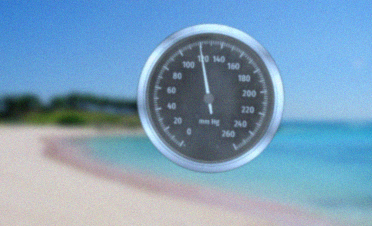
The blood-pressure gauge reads 120 mmHg
